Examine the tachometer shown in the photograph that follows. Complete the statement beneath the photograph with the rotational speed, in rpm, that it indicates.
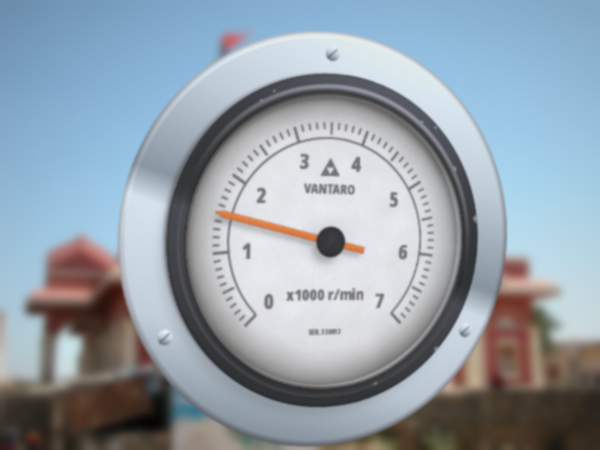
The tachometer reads 1500 rpm
